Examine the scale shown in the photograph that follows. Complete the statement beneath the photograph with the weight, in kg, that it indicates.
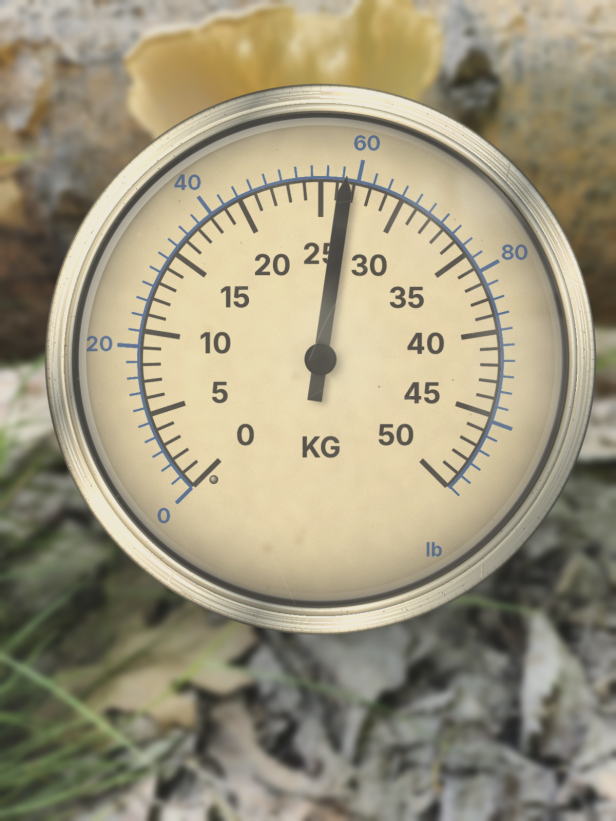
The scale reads 26.5 kg
